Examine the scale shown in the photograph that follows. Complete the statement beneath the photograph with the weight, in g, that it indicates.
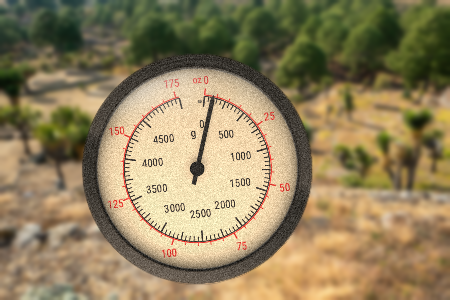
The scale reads 100 g
